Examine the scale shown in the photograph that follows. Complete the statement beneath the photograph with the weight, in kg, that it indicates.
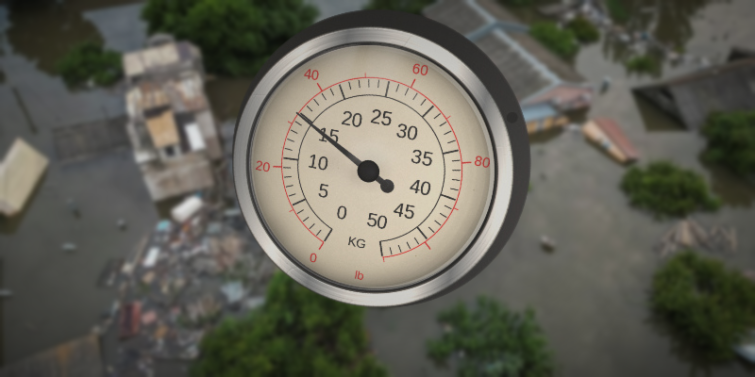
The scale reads 15 kg
